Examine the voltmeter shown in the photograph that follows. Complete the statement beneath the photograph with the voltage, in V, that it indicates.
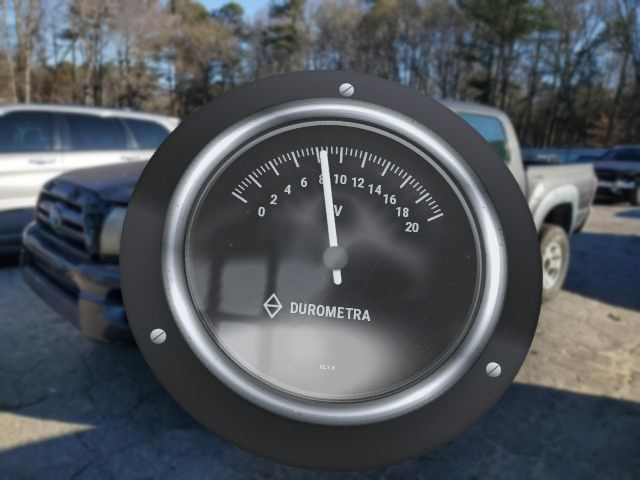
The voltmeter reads 8.4 V
